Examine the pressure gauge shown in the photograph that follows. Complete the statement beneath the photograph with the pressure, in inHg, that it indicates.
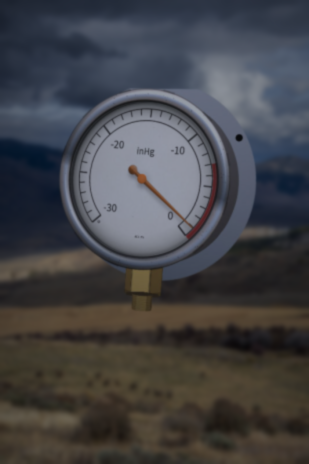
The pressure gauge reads -1 inHg
